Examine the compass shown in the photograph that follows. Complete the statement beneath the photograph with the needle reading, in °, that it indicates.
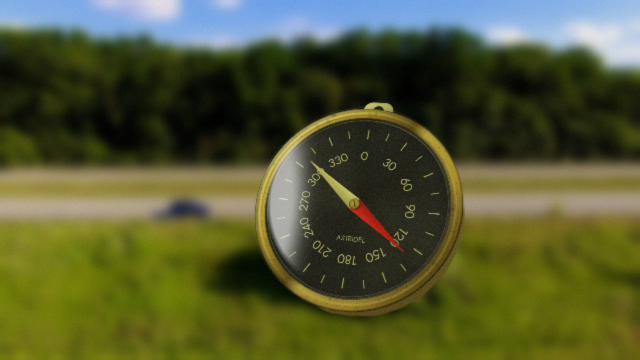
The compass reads 127.5 °
